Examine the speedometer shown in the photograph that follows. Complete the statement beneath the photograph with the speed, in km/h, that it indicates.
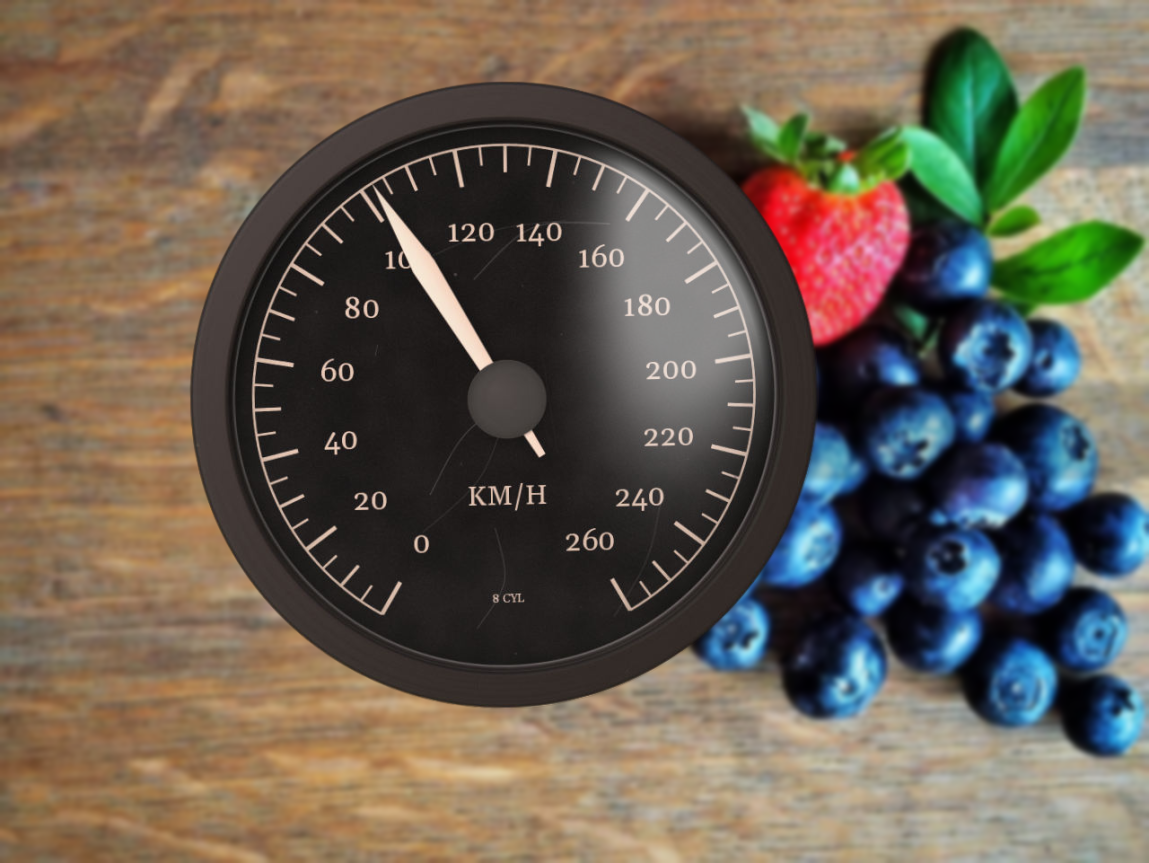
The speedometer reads 102.5 km/h
